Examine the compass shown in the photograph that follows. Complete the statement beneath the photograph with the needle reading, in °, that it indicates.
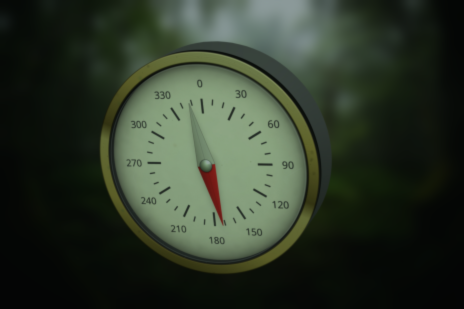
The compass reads 170 °
